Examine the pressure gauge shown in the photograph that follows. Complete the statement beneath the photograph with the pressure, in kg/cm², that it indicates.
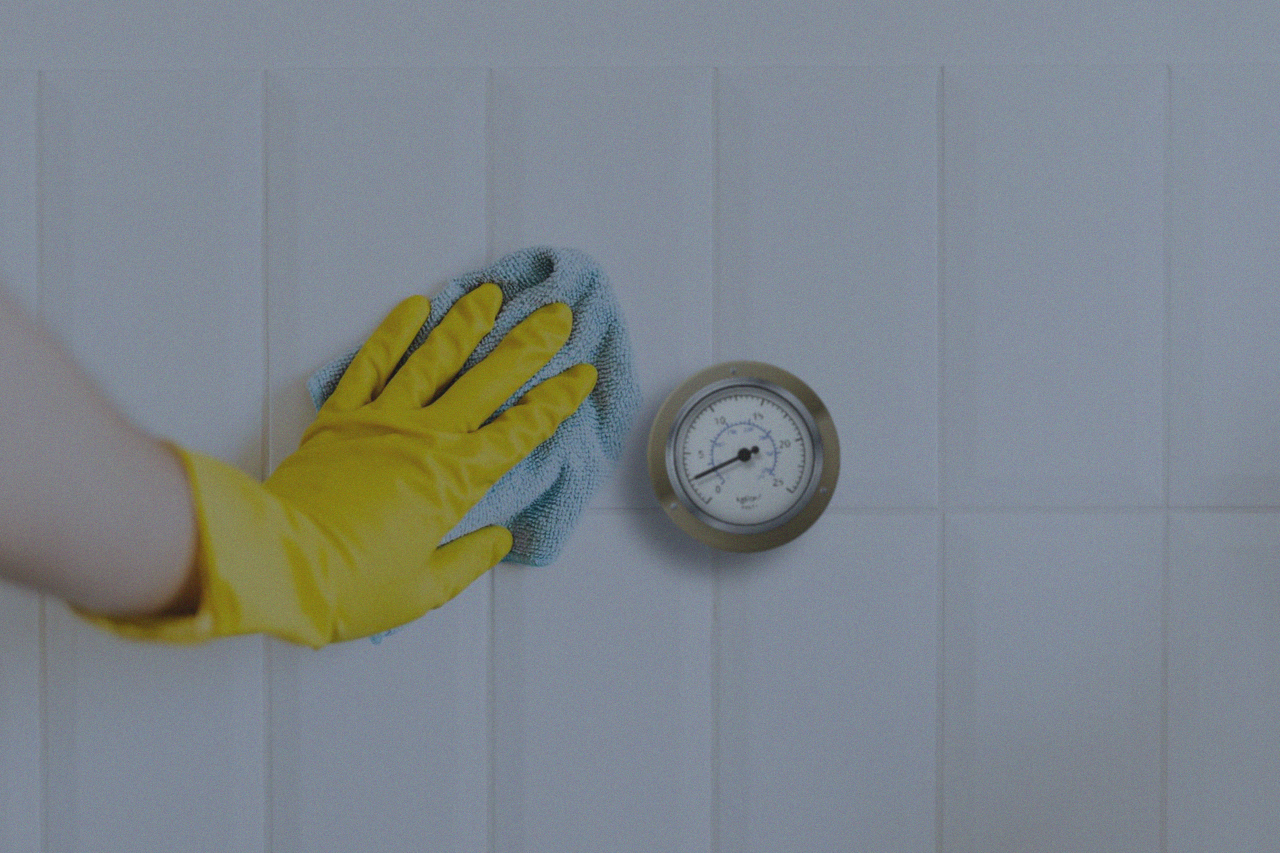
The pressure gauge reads 2.5 kg/cm²
